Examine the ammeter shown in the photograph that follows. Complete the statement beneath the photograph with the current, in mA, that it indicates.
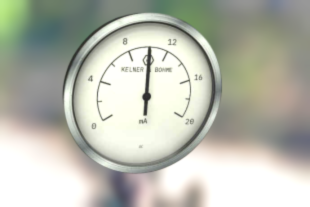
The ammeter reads 10 mA
